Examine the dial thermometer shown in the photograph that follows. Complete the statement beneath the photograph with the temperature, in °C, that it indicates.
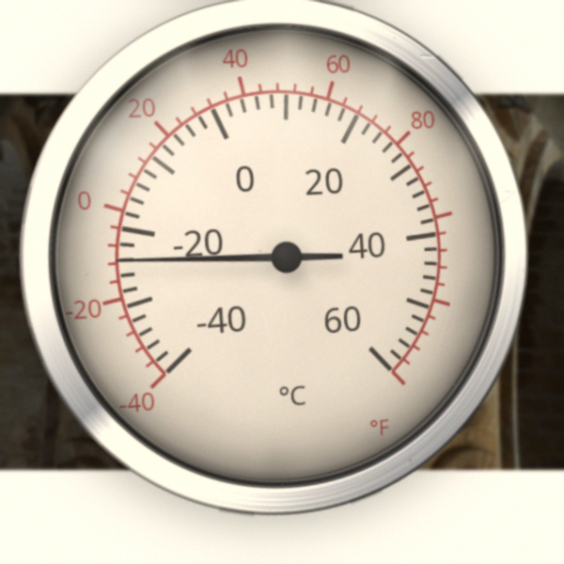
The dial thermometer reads -24 °C
